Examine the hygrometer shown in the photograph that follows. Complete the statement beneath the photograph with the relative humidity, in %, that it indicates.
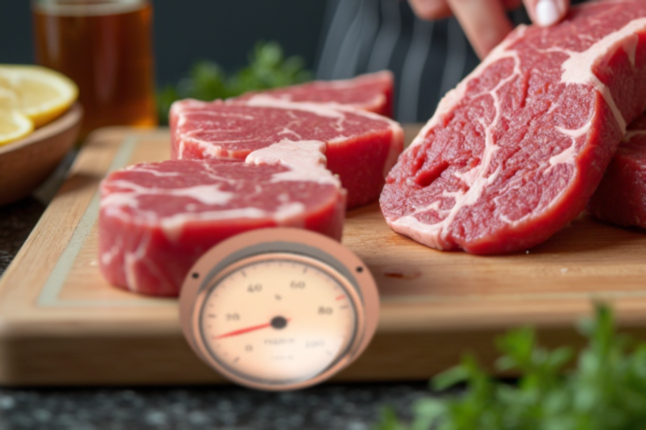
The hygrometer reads 12 %
